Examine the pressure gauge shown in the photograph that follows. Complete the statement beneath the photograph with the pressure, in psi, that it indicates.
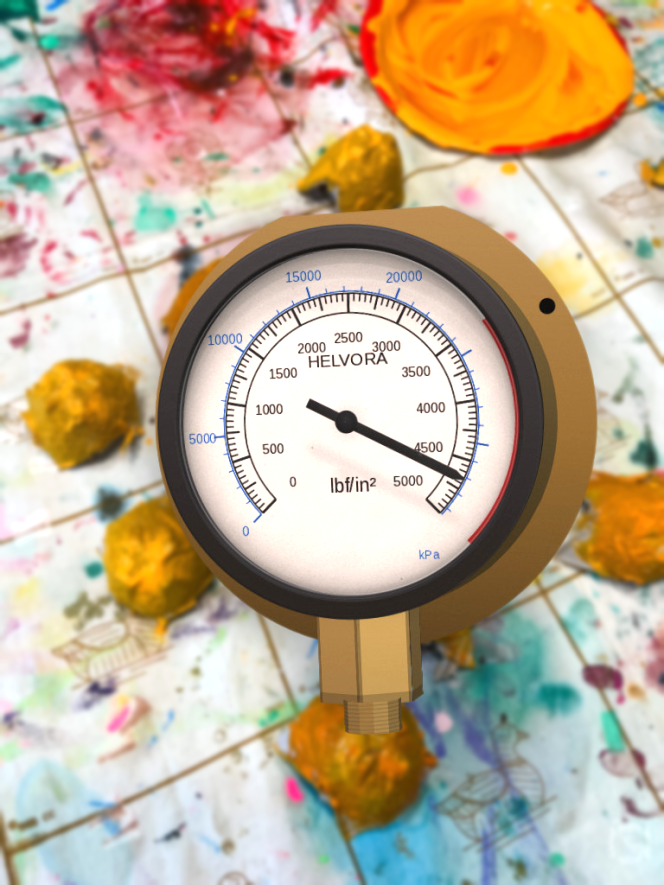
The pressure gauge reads 4650 psi
